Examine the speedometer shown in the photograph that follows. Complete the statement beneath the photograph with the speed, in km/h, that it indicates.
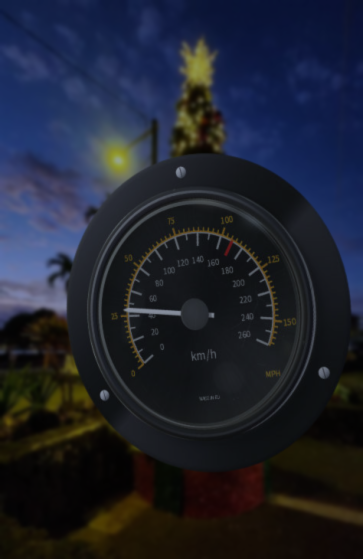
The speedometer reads 45 km/h
